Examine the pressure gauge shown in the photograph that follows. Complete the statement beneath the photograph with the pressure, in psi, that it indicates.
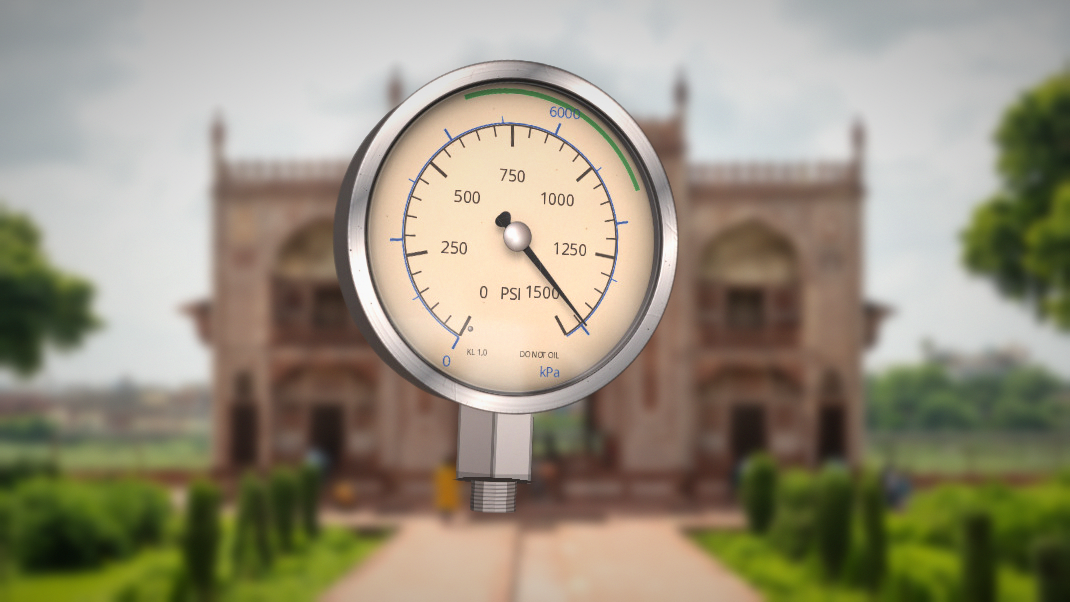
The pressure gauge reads 1450 psi
